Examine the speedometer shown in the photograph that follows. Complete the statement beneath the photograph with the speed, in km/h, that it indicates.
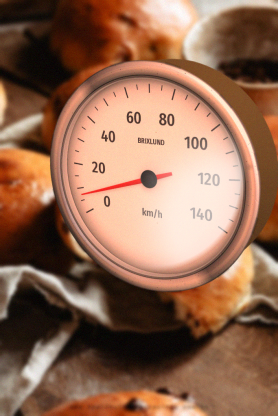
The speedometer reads 7.5 km/h
